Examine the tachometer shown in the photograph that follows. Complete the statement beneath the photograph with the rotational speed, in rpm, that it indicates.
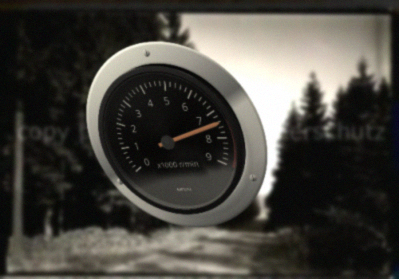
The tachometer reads 7400 rpm
